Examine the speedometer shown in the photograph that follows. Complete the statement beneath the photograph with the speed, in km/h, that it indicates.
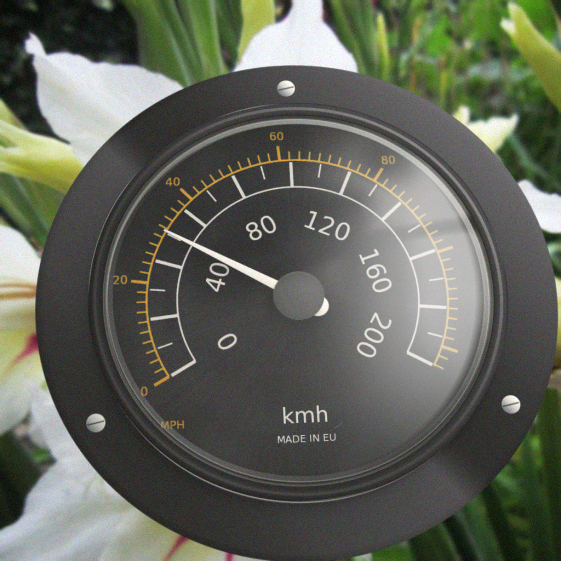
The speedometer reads 50 km/h
